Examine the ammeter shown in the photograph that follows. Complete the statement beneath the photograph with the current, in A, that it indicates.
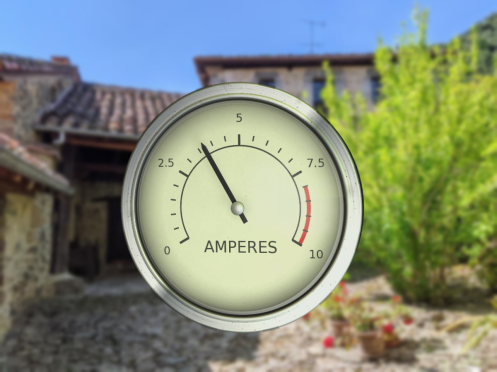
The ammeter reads 3.75 A
